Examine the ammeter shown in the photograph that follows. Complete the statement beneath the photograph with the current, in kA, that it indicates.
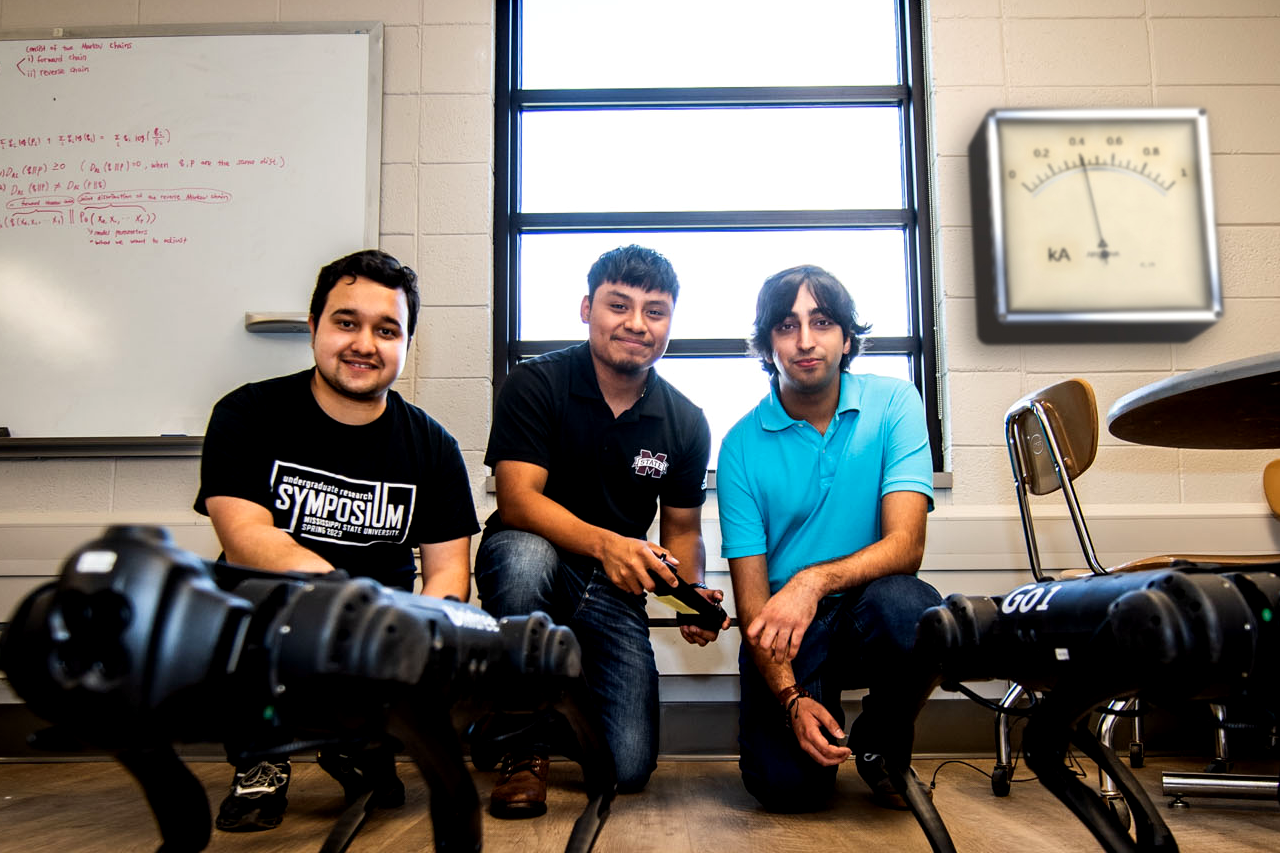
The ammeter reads 0.4 kA
